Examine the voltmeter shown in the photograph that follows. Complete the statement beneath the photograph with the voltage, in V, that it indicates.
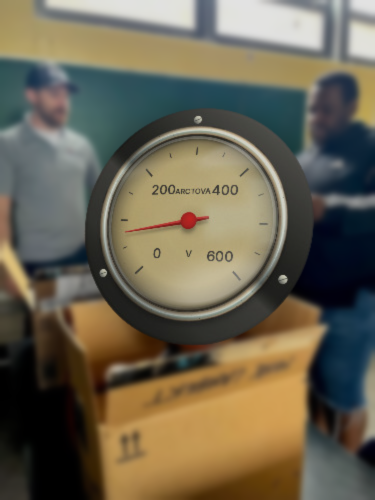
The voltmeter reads 75 V
